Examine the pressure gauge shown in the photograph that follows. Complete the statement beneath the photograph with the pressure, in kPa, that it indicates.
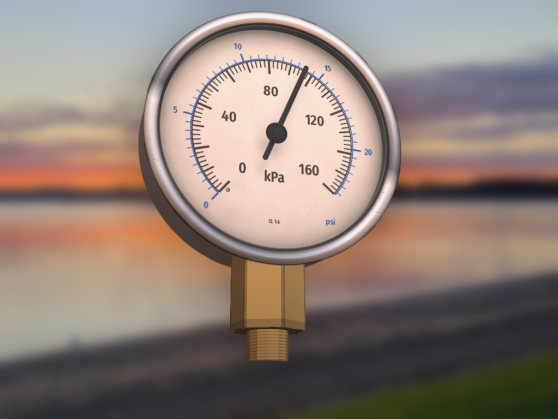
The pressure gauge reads 96 kPa
